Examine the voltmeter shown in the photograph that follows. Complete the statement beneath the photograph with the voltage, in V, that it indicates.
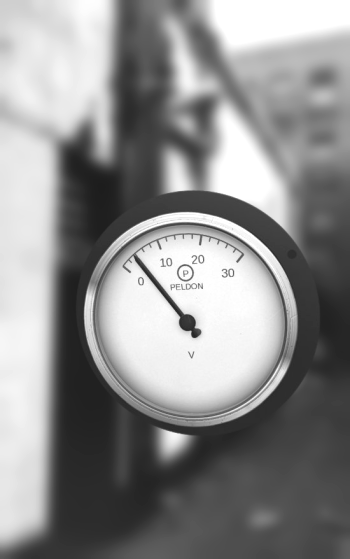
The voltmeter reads 4 V
